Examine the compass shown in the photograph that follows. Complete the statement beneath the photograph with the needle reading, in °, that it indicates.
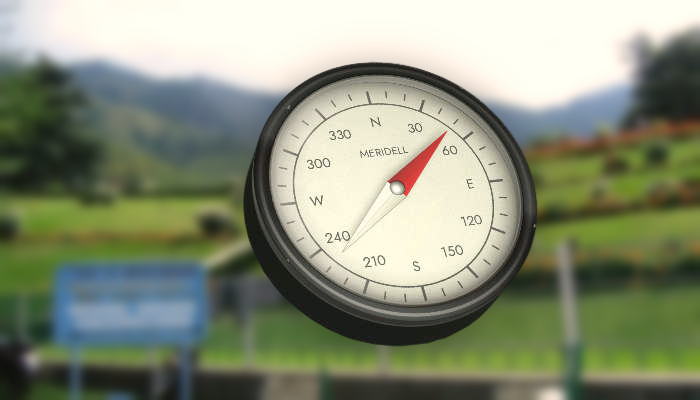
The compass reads 50 °
